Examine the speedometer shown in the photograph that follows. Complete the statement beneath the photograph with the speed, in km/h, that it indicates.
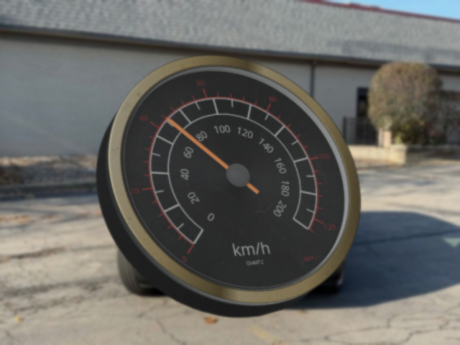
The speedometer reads 70 km/h
